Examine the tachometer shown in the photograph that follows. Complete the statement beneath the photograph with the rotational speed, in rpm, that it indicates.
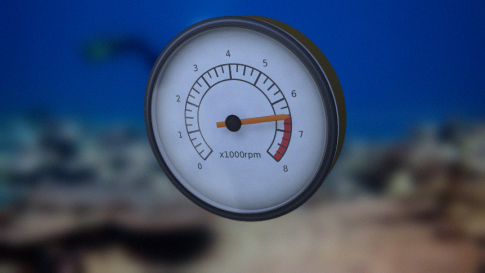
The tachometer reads 6500 rpm
